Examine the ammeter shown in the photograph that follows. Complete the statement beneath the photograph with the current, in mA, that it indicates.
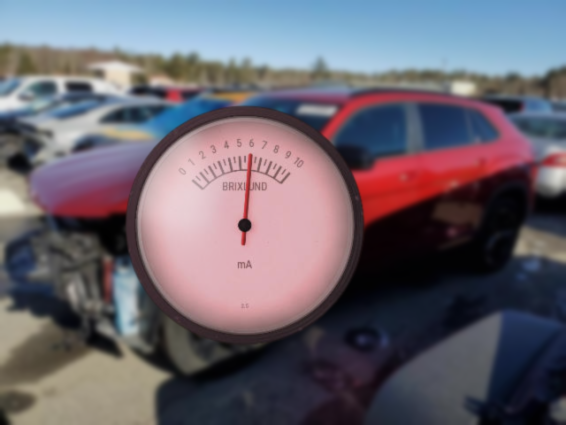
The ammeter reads 6 mA
